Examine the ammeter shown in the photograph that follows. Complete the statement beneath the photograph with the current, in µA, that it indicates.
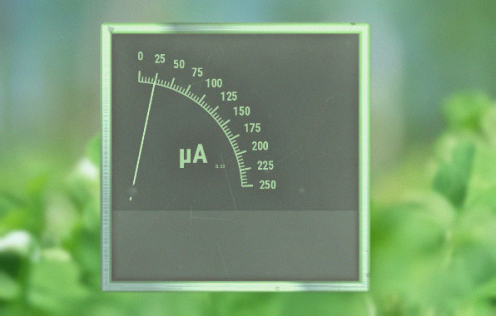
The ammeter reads 25 µA
